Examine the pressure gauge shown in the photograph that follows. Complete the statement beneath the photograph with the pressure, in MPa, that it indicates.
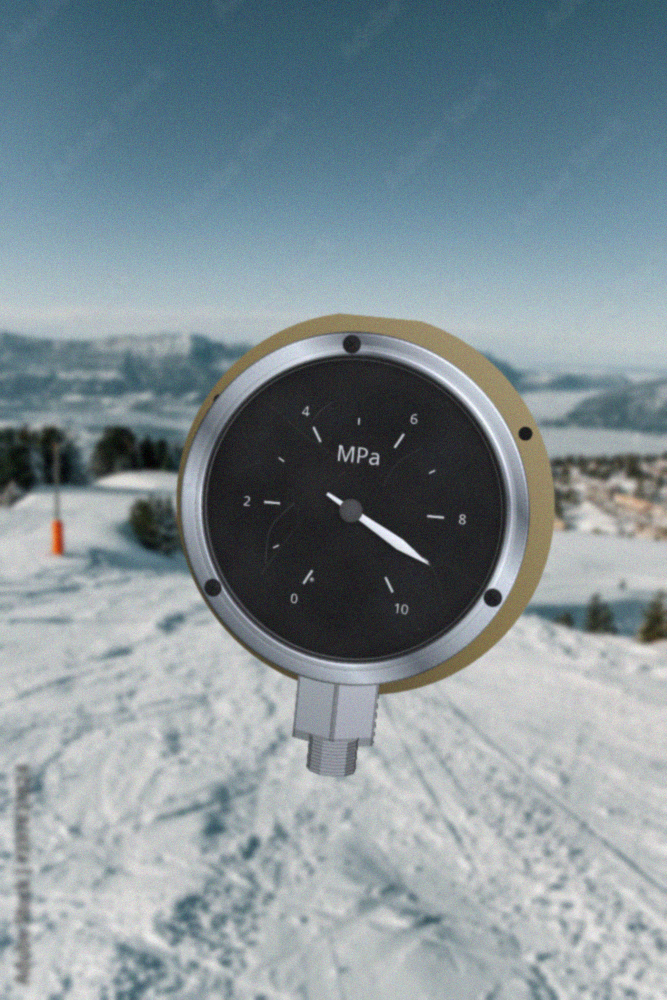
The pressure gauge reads 9 MPa
